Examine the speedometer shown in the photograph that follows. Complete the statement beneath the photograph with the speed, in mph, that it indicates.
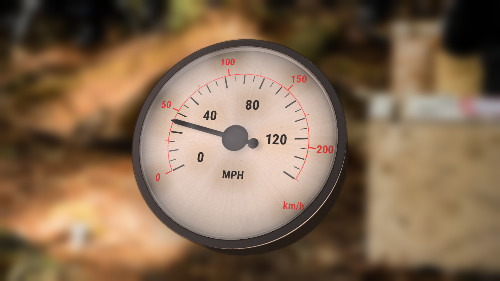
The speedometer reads 25 mph
